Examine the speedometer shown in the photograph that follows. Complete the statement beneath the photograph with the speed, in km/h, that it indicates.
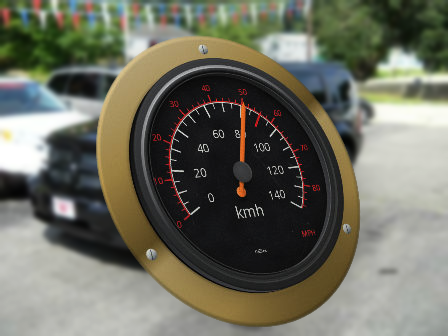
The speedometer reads 80 km/h
